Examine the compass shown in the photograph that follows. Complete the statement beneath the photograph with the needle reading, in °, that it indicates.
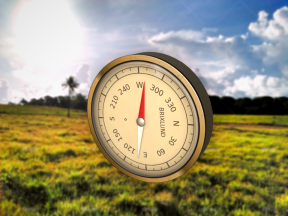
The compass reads 280 °
